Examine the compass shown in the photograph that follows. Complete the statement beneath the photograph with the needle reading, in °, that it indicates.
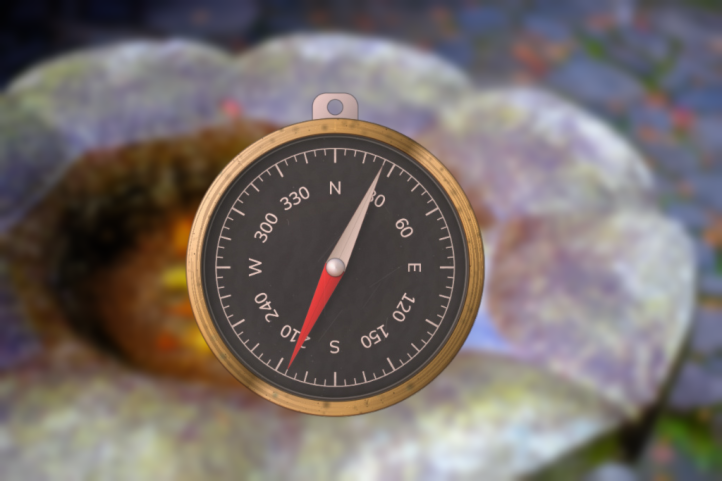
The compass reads 205 °
